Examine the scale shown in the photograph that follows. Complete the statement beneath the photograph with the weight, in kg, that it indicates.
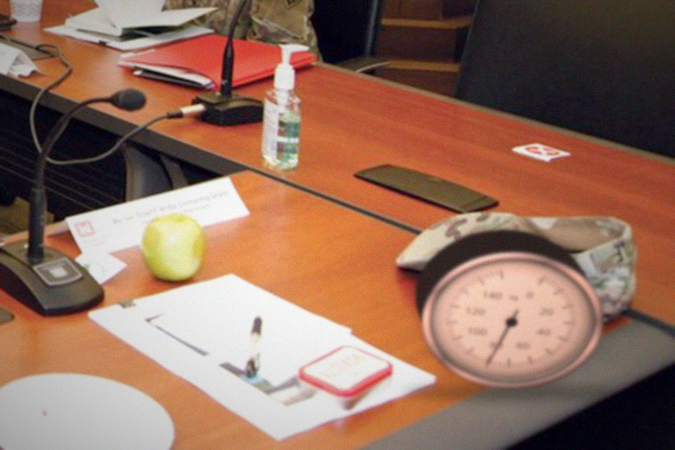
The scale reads 80 kg
